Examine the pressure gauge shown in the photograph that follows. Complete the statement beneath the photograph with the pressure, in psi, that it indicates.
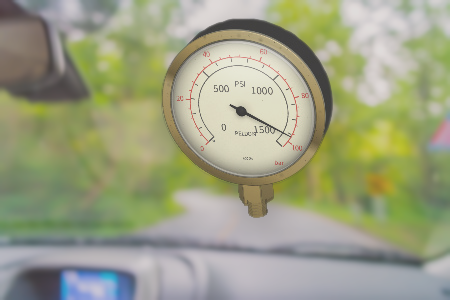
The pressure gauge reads 1400 psi
